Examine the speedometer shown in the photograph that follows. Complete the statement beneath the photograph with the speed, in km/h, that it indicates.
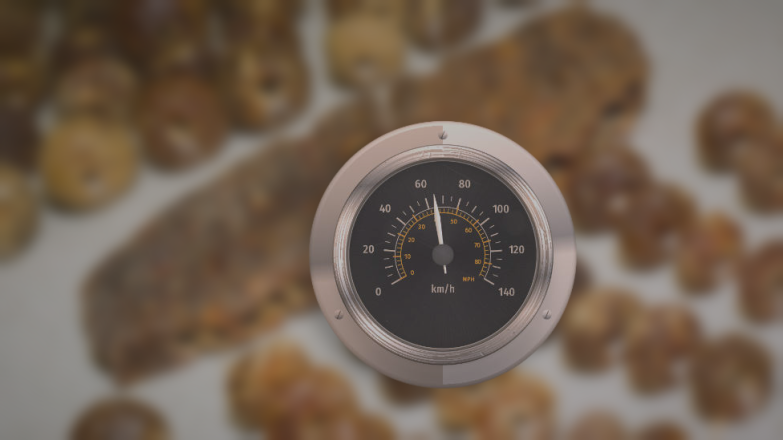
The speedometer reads 65 km/h
